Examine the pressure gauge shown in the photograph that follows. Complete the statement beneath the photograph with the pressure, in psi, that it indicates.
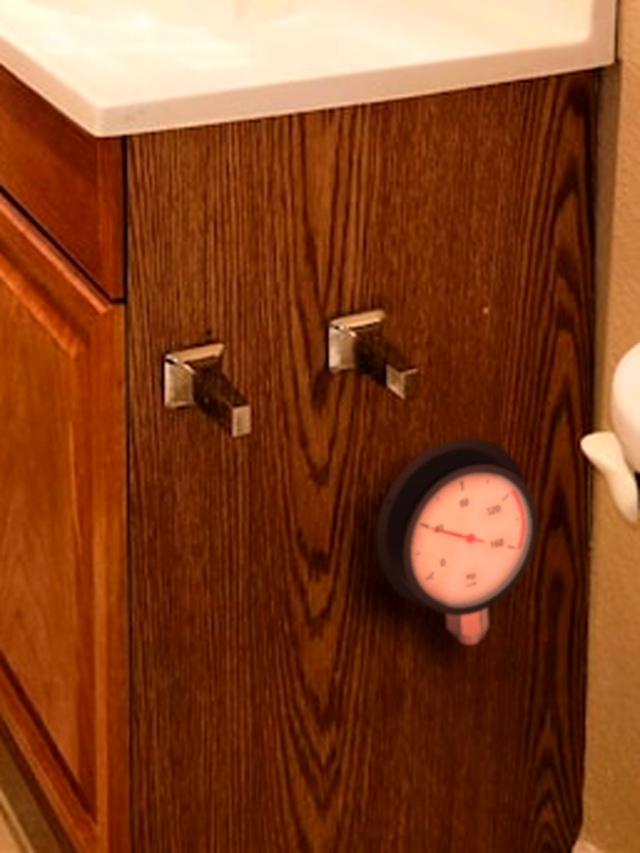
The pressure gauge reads 40 psi
